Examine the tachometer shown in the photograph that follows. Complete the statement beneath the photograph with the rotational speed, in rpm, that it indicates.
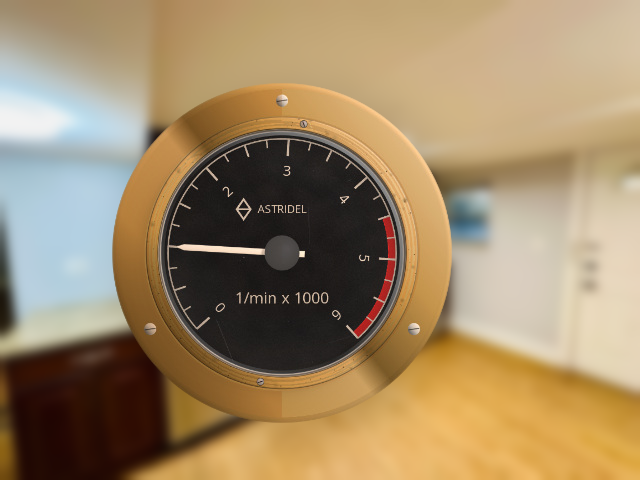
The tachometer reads 1000 rpm
